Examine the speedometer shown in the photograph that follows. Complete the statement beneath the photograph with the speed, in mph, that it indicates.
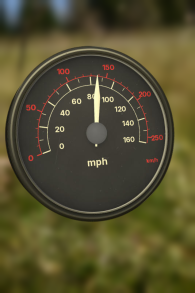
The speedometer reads 85 mph
